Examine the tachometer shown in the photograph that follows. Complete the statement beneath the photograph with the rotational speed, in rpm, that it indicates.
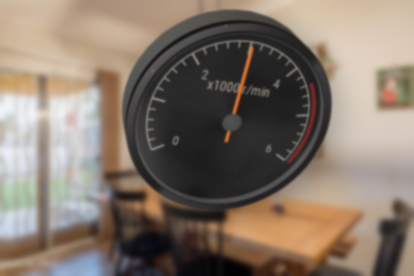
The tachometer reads 3000 rpm
